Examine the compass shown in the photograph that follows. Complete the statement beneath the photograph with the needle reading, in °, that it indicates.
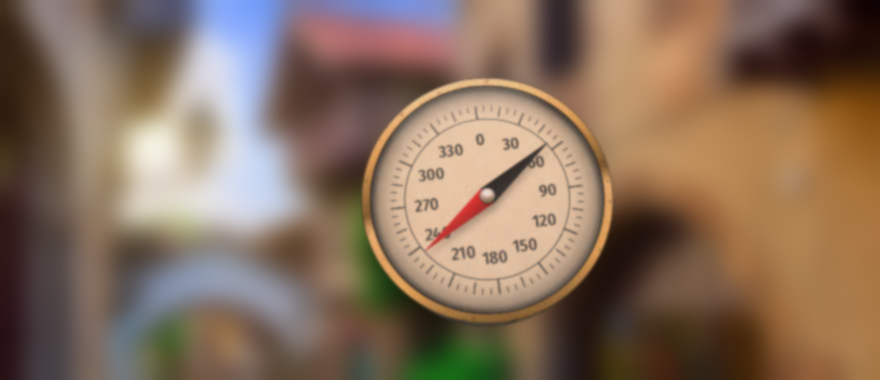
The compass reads 235 °
